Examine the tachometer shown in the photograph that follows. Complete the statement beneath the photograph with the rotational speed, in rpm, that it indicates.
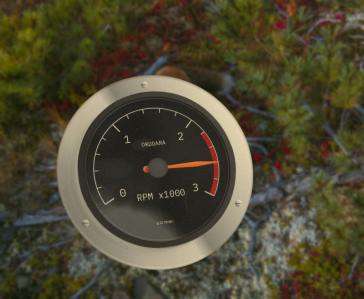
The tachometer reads 2600 rpm
